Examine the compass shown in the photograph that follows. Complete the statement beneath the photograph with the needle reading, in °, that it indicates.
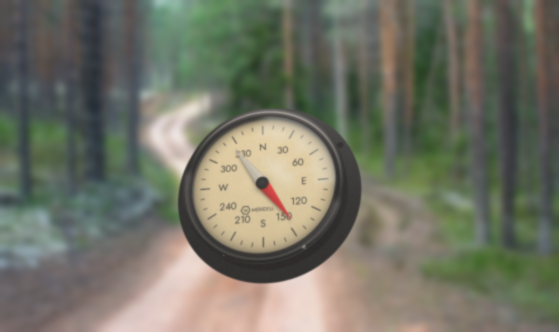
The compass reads 145 °
